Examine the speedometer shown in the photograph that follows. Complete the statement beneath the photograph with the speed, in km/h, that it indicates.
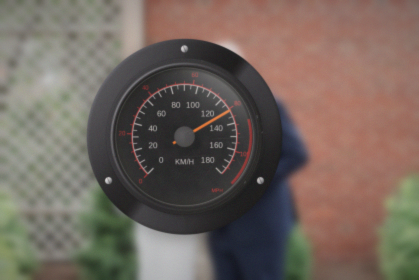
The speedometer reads 130 km/h
